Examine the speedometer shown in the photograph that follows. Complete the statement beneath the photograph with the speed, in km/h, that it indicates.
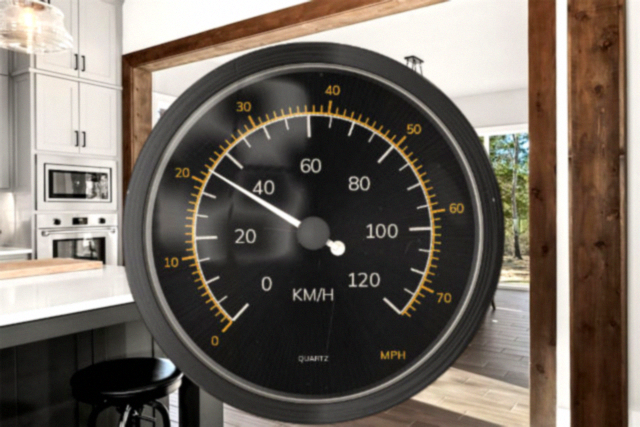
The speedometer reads 35 km/h
